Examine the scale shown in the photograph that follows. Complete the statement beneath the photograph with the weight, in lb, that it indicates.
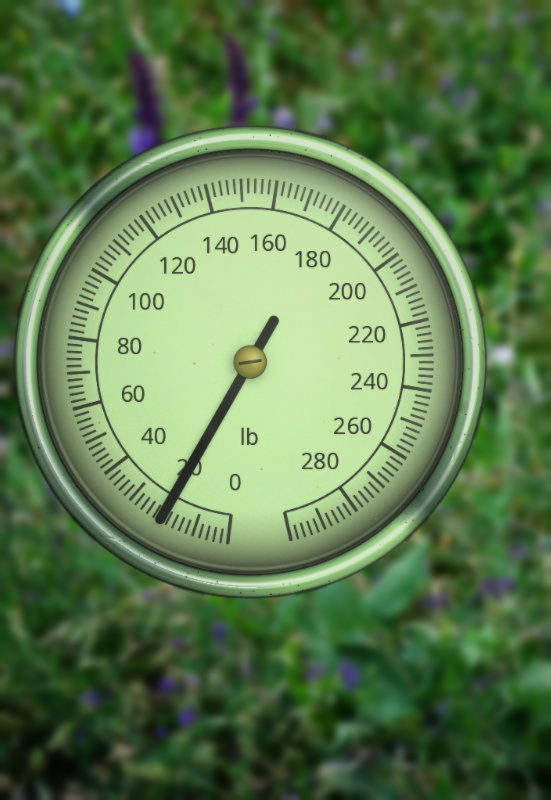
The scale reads 20 lb
